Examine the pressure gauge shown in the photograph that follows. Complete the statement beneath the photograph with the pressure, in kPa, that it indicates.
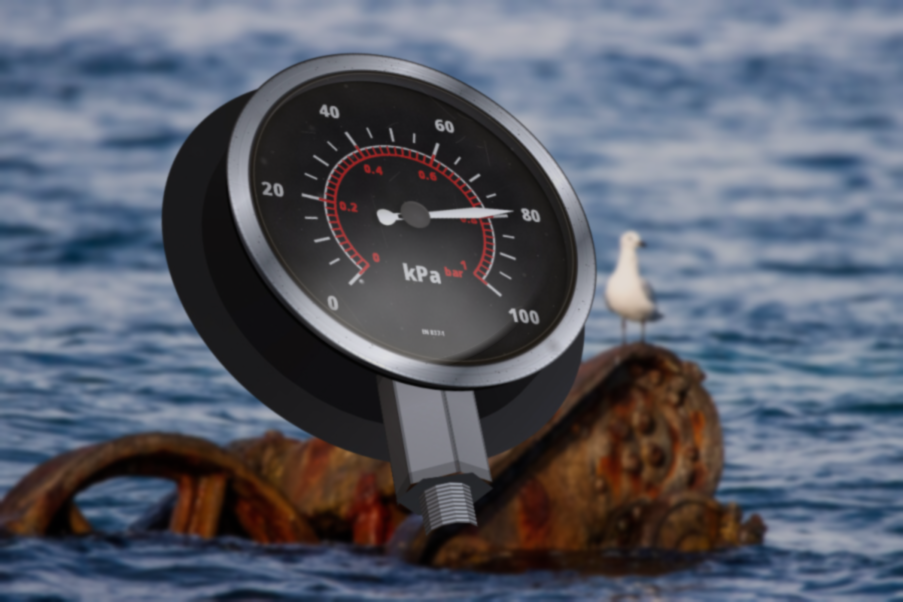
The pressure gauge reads 80 kPa
